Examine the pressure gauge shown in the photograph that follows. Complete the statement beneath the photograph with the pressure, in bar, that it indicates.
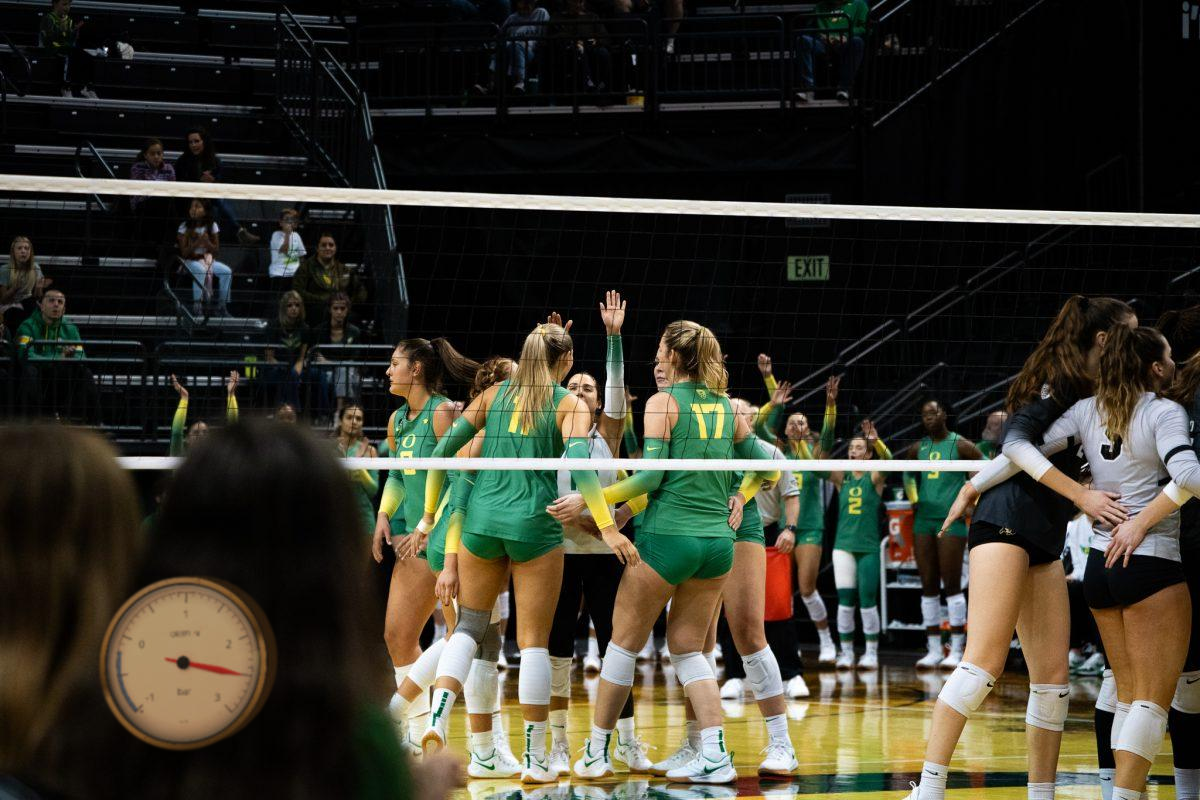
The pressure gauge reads 2.5 bar
